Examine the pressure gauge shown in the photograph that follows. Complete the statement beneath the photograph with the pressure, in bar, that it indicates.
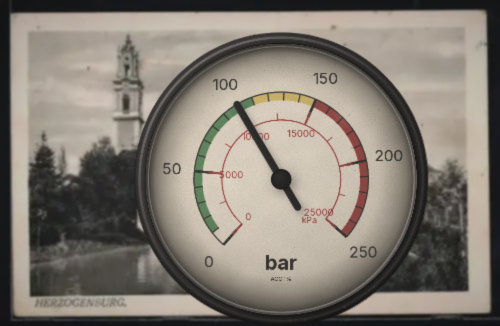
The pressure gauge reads 100 bar
